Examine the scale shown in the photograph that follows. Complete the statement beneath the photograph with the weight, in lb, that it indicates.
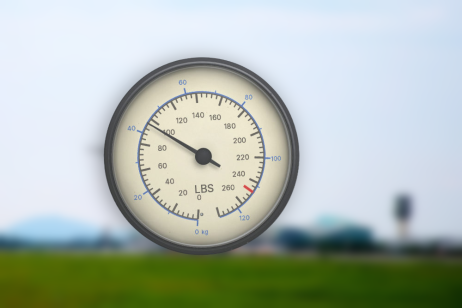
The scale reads 96 lb
